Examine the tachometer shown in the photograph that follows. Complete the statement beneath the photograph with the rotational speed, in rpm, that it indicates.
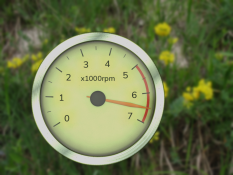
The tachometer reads 6500 rpm
